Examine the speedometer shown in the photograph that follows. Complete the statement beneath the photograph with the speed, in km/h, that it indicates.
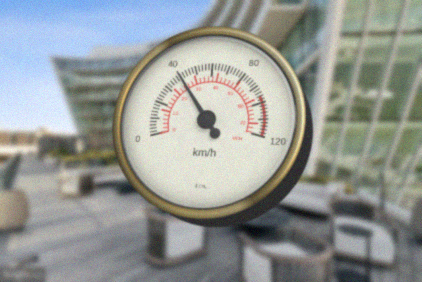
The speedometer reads 40 km/h
